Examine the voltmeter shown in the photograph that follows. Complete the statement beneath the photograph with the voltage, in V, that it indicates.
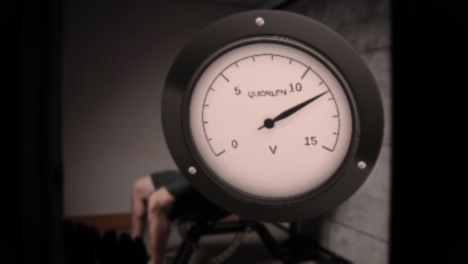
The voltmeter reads 11.5 V
